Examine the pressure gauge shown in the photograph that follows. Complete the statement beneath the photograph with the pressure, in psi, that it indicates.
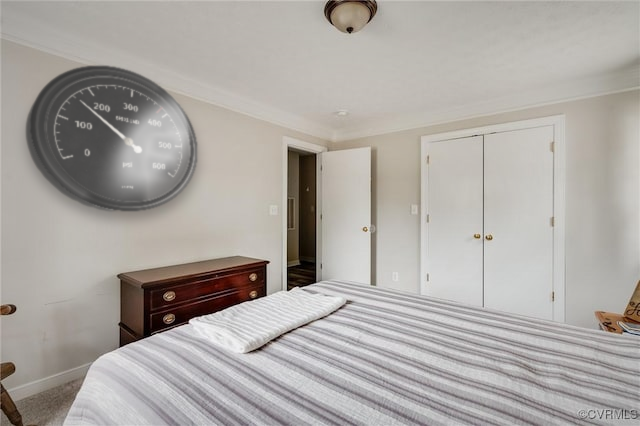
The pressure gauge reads 160 psi
